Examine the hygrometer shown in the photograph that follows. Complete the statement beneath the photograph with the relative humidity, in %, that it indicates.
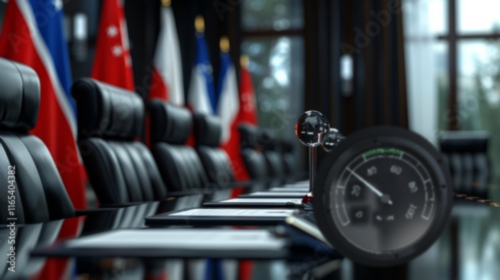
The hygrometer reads 30 %
